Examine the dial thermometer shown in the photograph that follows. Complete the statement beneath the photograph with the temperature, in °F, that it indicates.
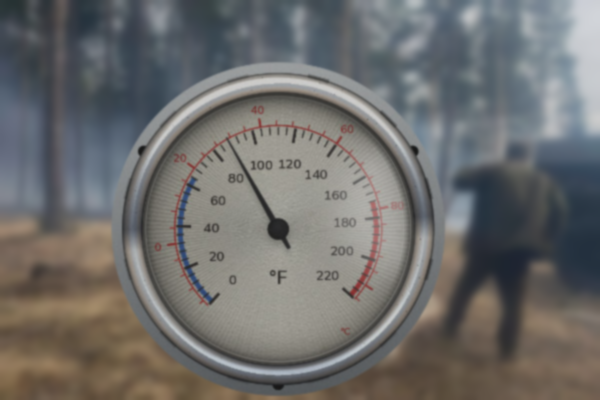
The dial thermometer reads 88 °F
